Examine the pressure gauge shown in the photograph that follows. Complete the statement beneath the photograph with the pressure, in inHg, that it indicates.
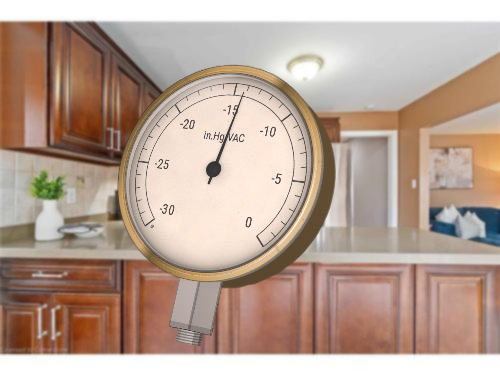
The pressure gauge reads -14 inHg
